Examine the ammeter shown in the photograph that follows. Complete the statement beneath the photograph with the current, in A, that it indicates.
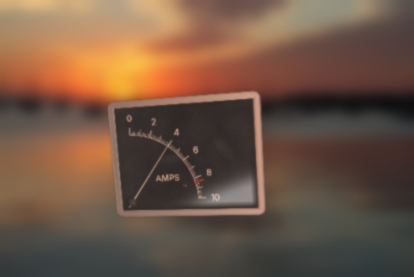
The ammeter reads 4 A
